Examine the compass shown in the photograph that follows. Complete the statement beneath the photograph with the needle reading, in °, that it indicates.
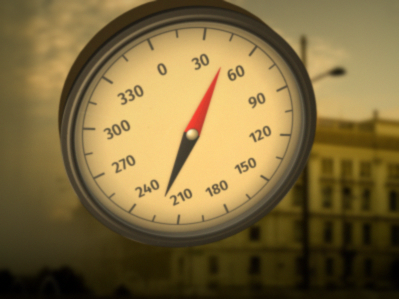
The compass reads 45 °
